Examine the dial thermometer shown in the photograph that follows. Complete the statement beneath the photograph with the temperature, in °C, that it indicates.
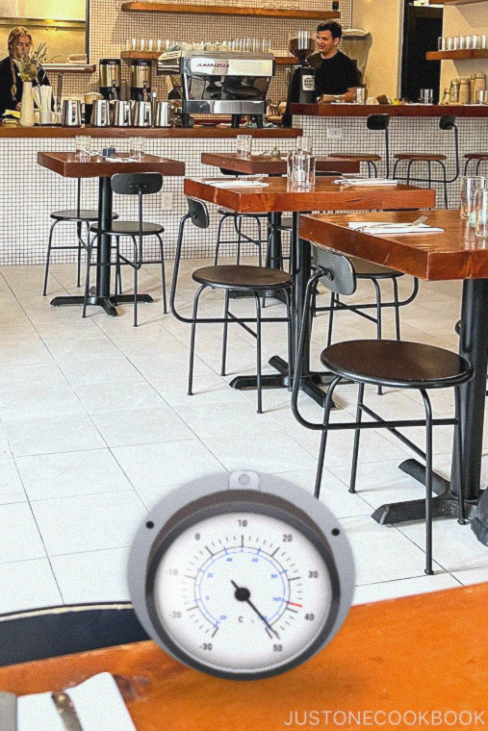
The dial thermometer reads 48 °C
